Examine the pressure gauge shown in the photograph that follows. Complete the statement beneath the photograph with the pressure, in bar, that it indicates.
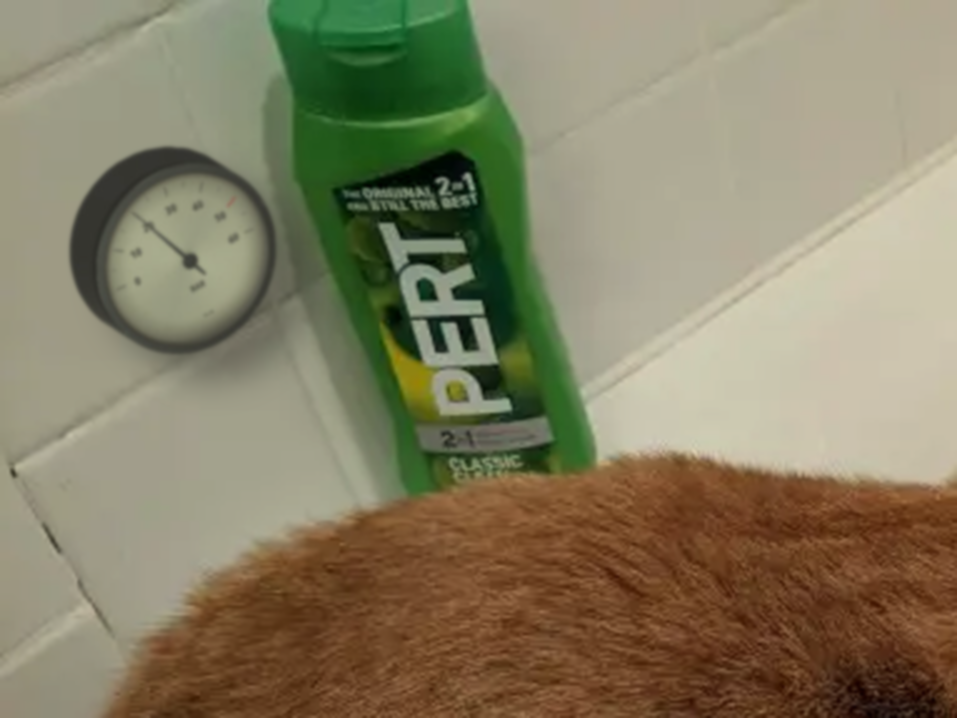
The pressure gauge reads 20 bar
